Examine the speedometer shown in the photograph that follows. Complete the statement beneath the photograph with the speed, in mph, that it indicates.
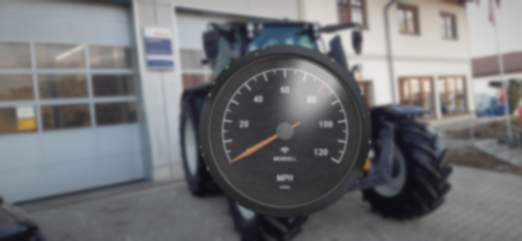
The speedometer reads 0 mph
